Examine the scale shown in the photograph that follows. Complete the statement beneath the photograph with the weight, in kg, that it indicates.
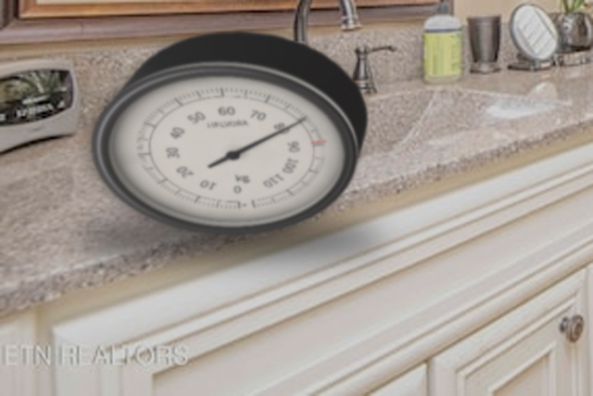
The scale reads 80 kg
